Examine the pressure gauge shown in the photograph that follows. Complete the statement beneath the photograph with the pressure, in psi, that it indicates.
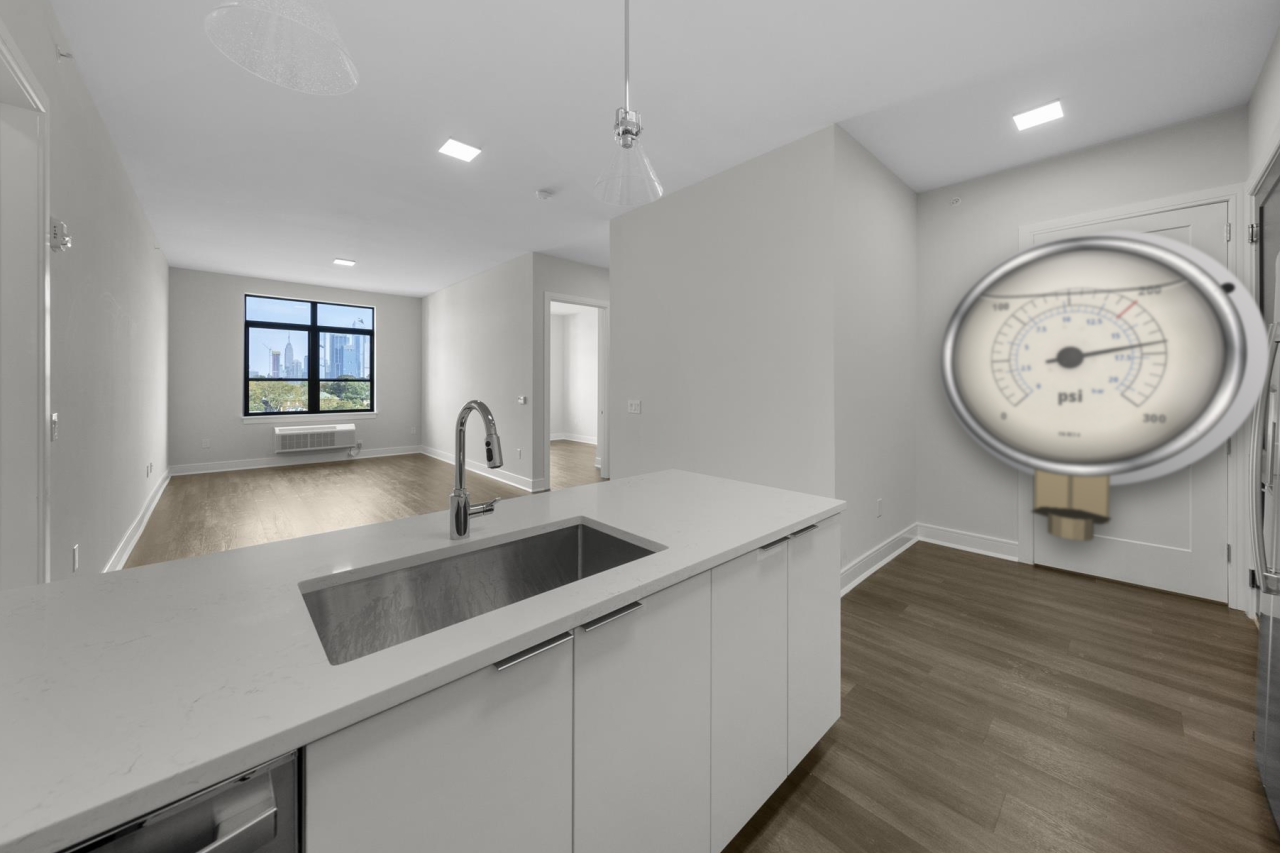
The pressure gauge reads 240 psi
